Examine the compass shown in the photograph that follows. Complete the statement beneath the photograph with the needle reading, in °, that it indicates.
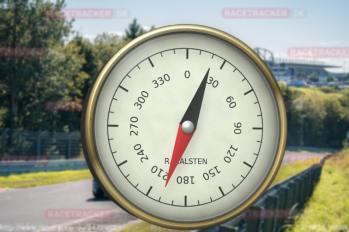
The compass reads 200 °
